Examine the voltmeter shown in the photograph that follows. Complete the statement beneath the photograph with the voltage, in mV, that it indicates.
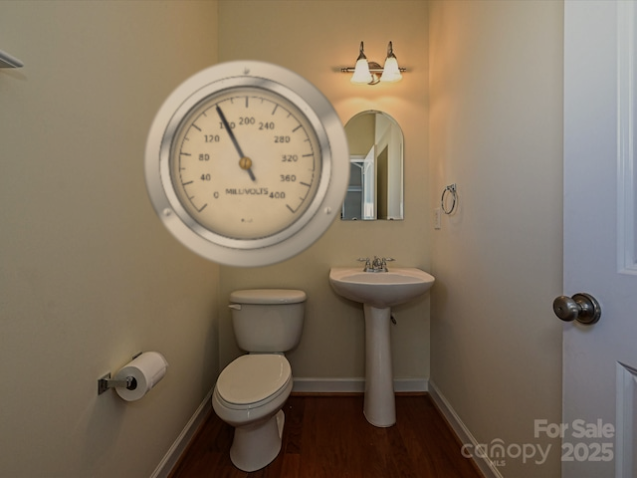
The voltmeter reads 160 mV
